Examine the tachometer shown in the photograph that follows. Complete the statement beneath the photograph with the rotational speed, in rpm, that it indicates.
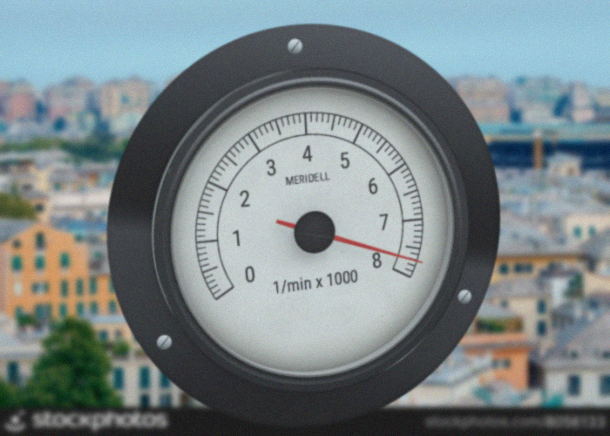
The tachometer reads 7700 rpm
